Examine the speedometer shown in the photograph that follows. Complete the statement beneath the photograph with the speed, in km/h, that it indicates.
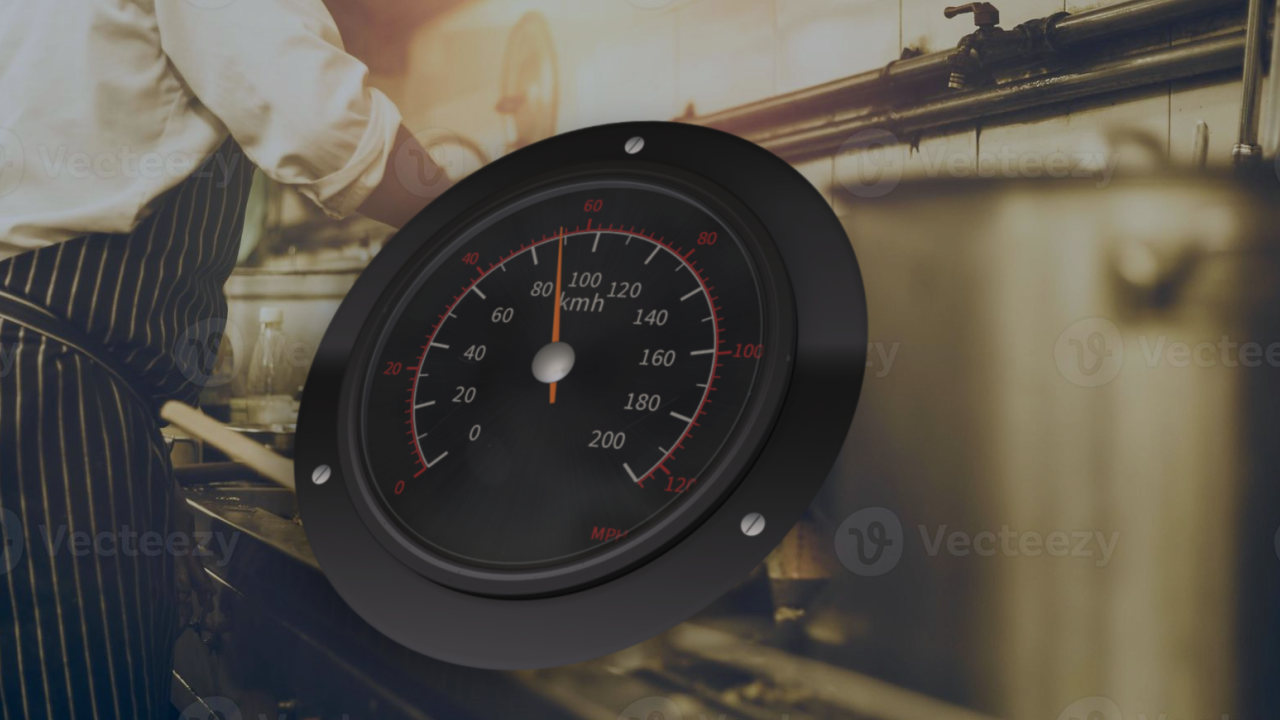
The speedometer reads 90 km/h
